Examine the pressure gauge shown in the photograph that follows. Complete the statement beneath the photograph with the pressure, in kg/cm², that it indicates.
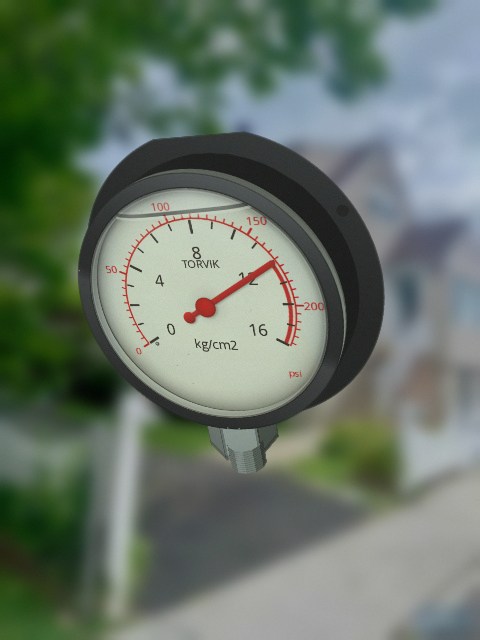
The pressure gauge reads 12 kg/cm²
